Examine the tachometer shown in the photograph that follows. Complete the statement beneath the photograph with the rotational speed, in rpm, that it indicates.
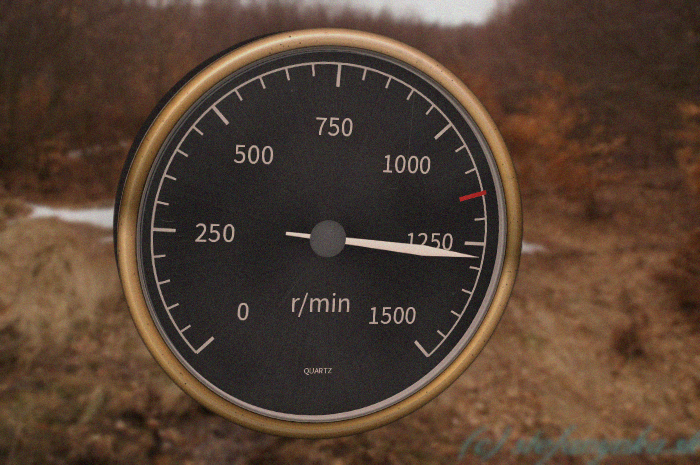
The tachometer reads 1275 rpm
